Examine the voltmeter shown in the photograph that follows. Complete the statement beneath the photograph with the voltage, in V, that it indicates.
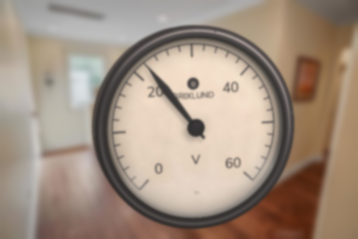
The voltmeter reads 22 V
